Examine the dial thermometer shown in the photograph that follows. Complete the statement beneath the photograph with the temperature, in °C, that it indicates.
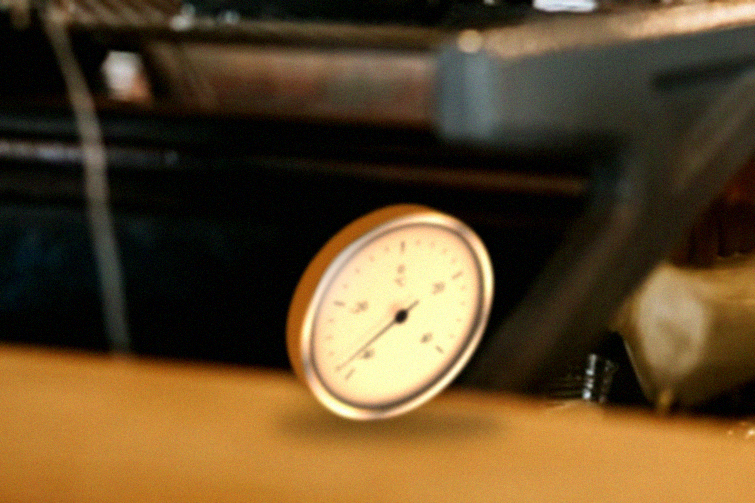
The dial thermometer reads -36 °C
